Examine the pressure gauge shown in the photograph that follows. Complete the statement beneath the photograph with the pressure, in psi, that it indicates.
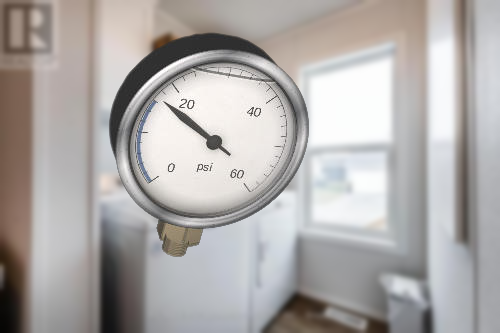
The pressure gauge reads 17 psi
